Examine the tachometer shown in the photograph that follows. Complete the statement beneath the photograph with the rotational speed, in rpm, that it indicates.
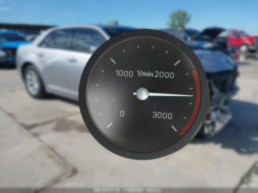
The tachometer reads 2500 rpm
